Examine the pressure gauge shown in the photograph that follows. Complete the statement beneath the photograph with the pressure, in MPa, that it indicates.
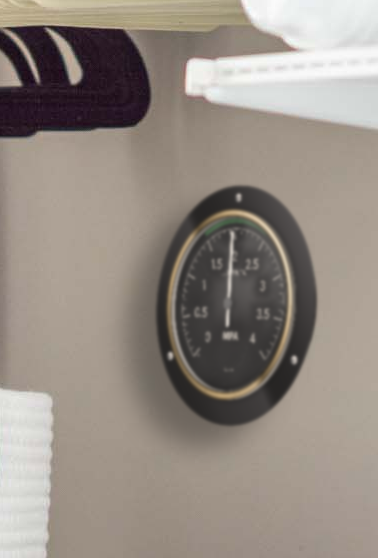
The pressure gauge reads 2 MPa
